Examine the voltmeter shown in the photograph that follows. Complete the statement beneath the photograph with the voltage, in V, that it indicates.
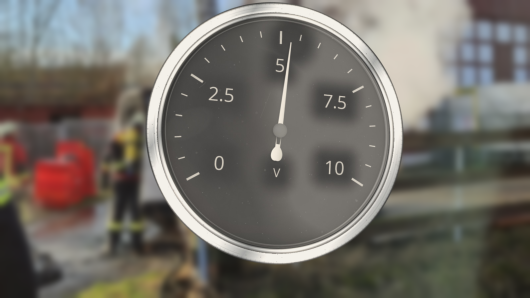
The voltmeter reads 5.25 V
